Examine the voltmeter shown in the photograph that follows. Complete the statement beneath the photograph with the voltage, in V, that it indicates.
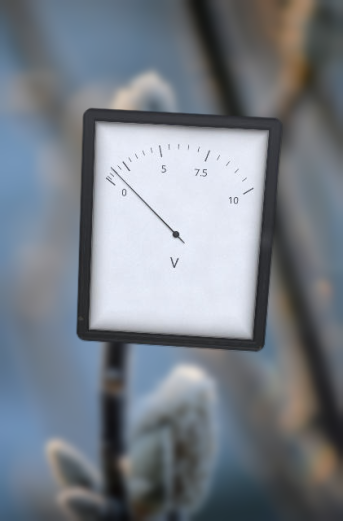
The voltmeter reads 1.5 V
